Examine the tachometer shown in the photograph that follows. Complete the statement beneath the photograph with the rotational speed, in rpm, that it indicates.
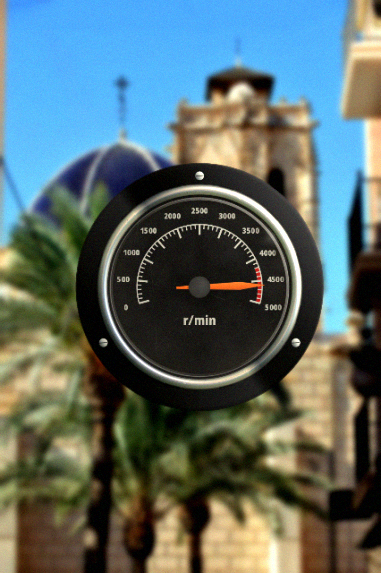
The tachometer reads 4600 rpm
